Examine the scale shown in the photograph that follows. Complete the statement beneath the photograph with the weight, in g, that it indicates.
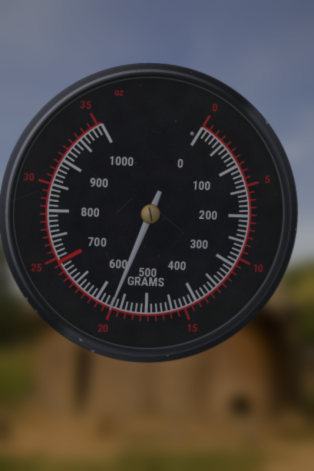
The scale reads 570 g
